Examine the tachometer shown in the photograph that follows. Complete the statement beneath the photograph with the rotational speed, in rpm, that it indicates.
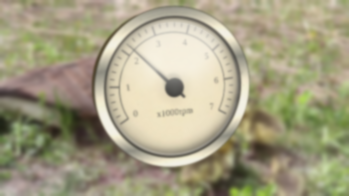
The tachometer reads 2200 rpm
